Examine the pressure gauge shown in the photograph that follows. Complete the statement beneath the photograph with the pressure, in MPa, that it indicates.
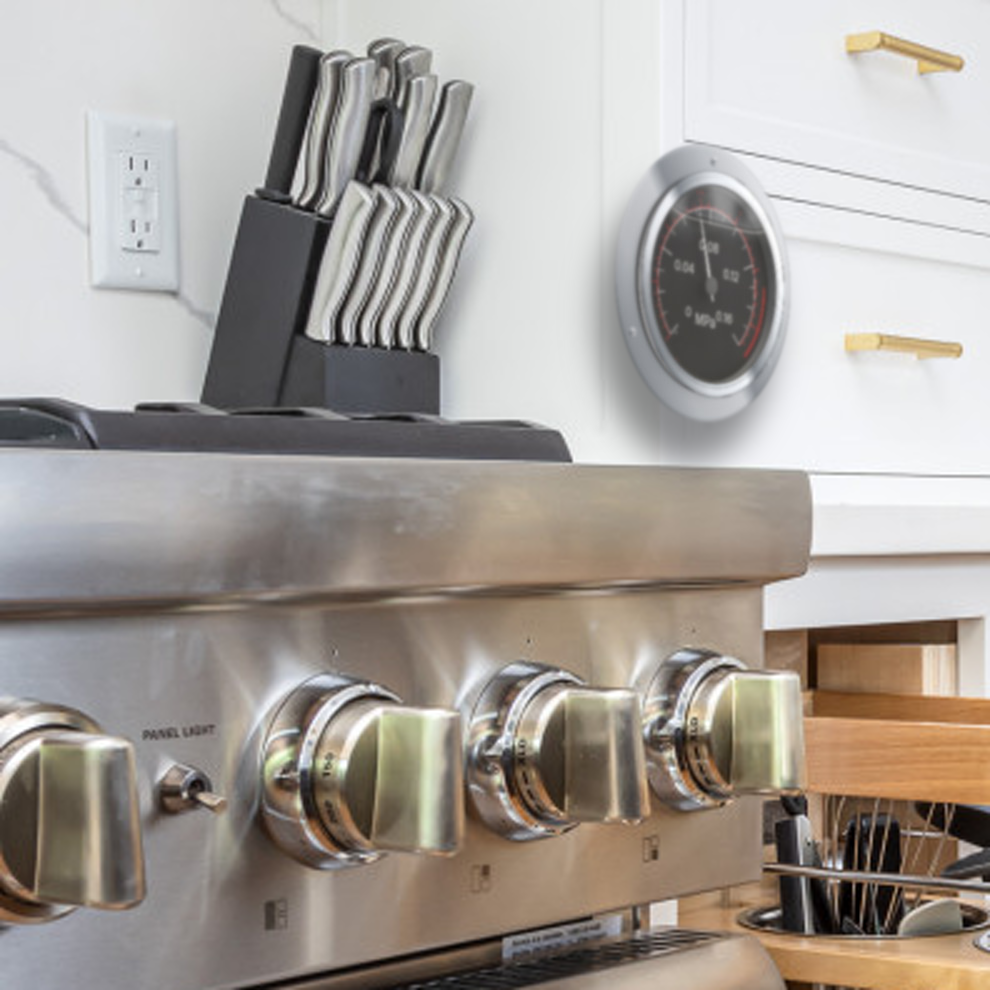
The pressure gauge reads 0.07 MPa
